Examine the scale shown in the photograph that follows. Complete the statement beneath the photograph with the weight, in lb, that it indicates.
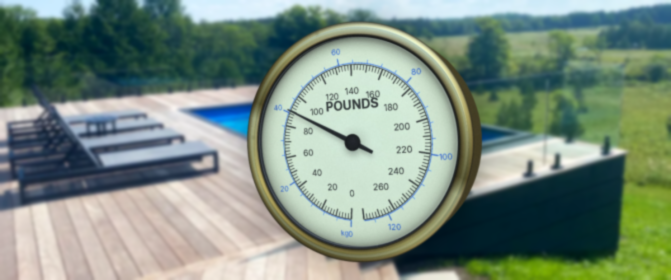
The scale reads 90 lb
